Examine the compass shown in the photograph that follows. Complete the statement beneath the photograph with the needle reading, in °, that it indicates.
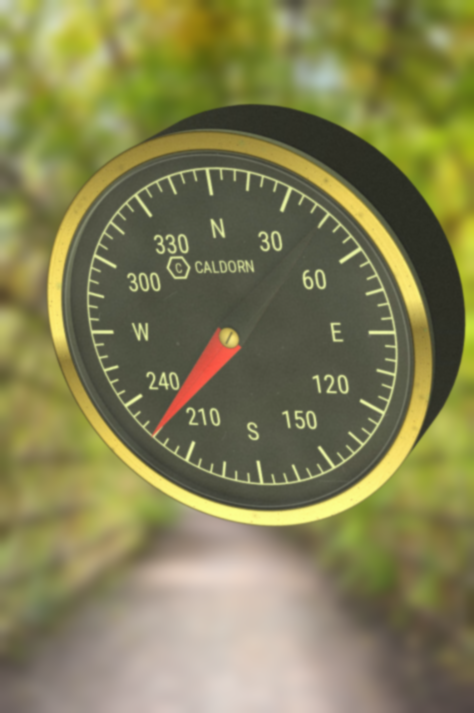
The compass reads 225 °
